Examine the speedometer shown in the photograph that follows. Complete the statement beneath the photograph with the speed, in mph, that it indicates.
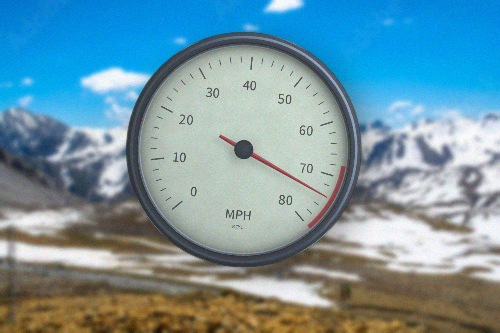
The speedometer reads 74 mph
